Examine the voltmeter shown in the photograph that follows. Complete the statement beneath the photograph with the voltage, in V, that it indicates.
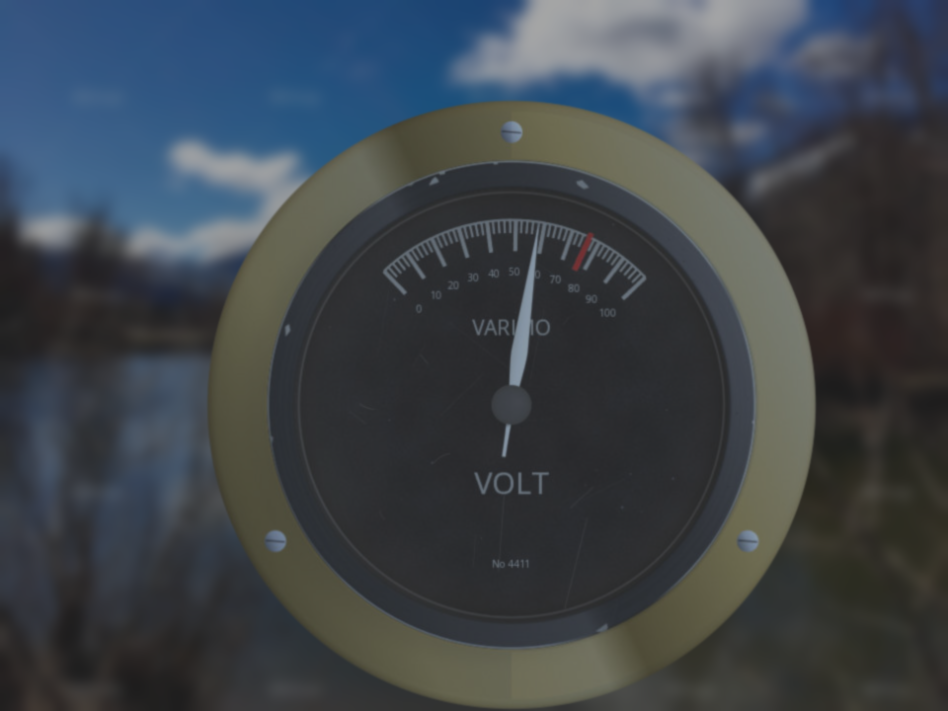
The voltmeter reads 58 V
